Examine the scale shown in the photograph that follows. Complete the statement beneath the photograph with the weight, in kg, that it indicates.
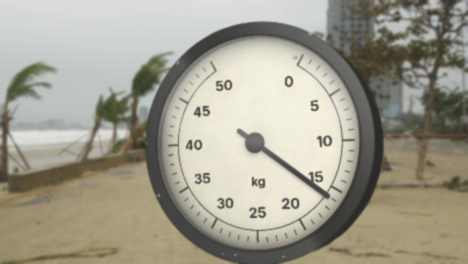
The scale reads 16 kg
